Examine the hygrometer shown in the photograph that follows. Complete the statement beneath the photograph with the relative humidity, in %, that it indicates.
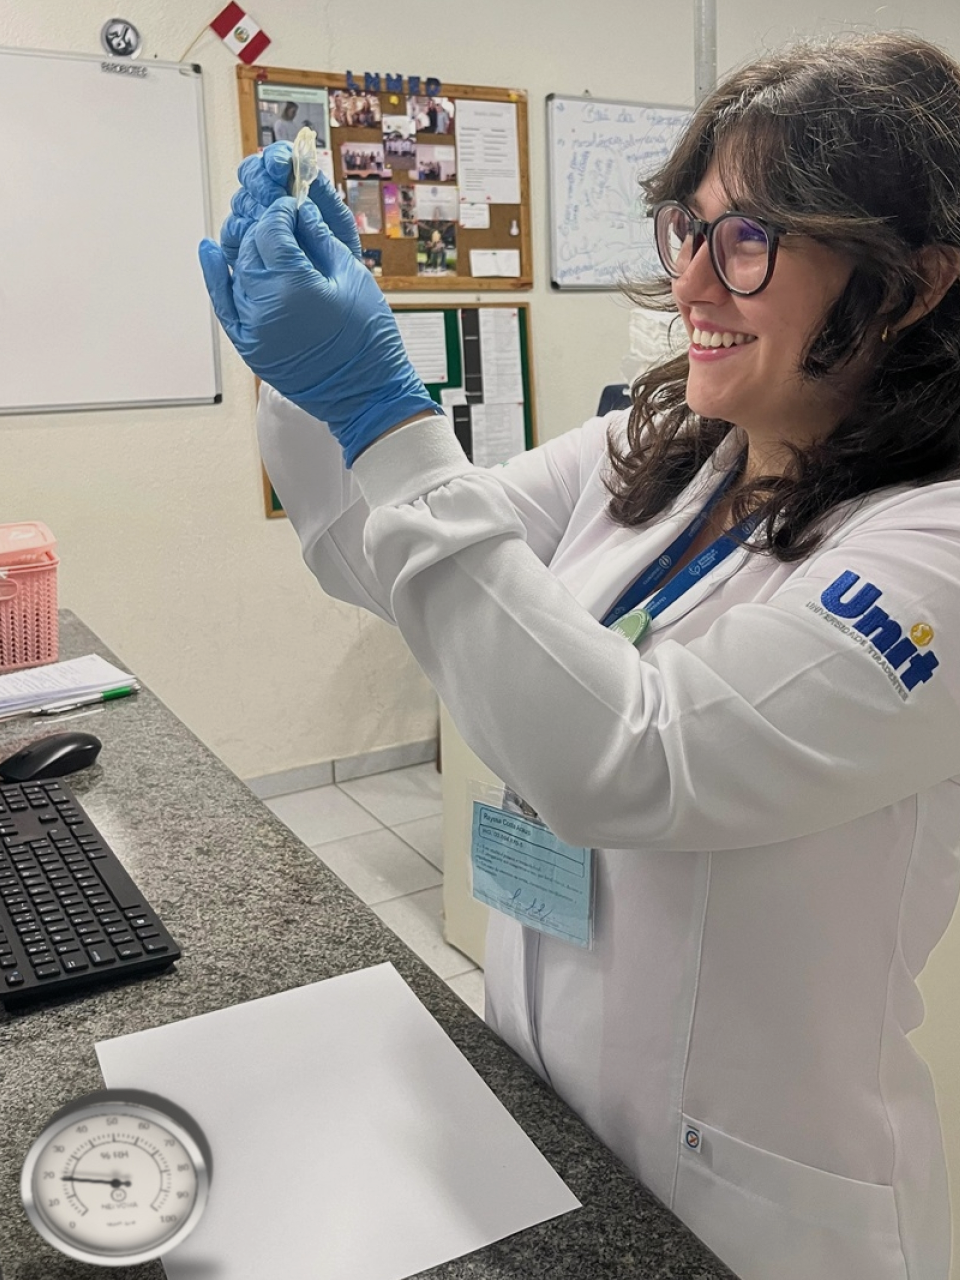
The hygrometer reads 20 %
